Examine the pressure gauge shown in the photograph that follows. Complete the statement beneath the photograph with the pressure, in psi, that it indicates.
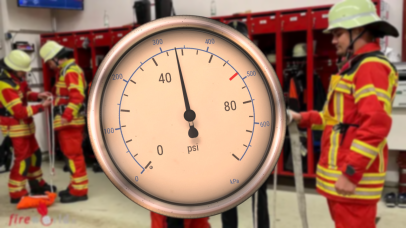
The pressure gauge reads 47.5 psi
